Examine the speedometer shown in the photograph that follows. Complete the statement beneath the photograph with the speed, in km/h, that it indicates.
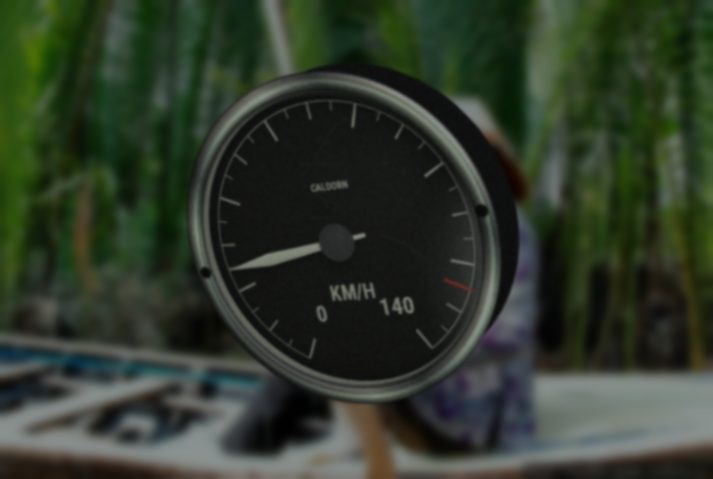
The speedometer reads 25 km/h
